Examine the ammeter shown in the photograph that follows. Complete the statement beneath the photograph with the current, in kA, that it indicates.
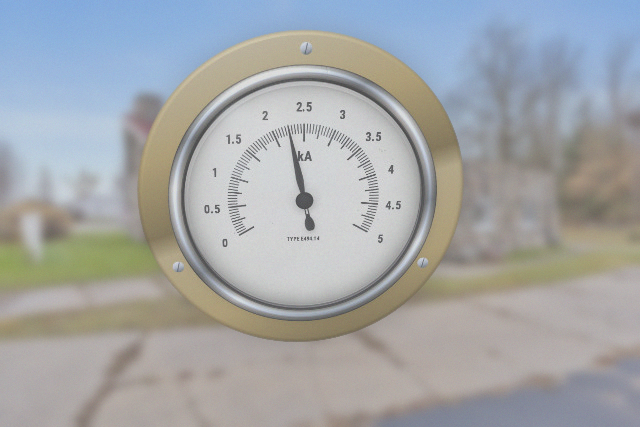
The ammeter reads 2.25 kA
